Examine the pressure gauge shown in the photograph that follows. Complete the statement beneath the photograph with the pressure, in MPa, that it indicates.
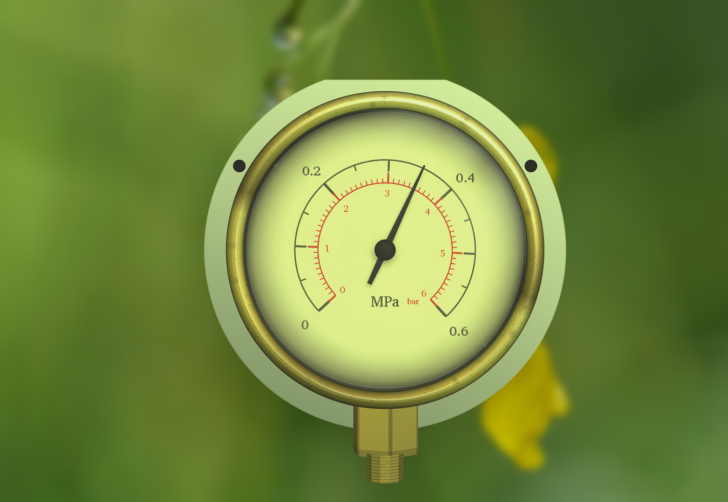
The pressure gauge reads 0.35 MPa
